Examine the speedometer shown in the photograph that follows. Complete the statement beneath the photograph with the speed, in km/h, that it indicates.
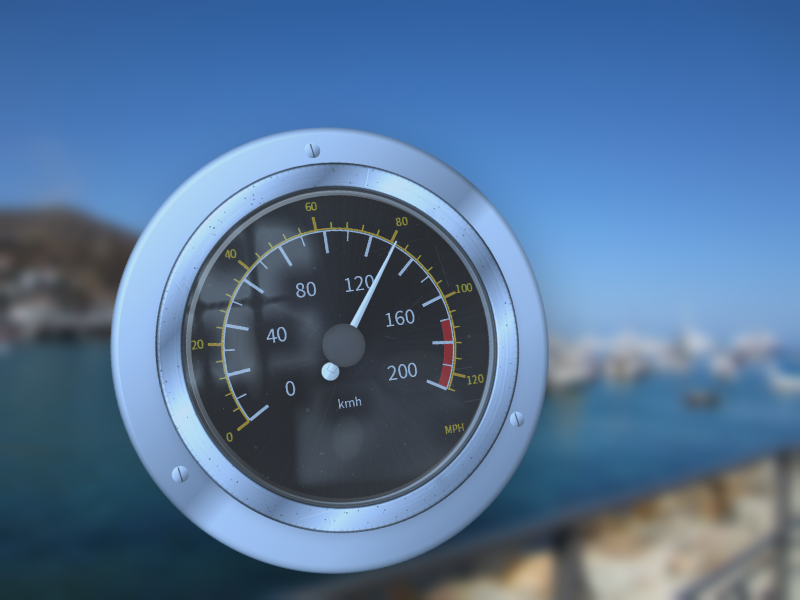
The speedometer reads 130 km/h
